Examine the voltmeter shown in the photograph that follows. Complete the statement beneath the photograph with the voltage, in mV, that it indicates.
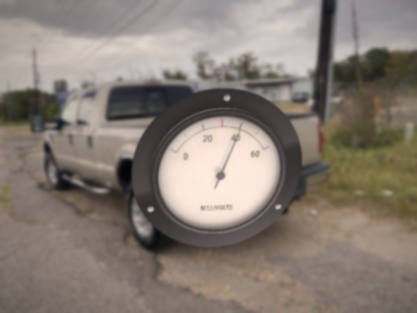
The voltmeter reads 40 mV
